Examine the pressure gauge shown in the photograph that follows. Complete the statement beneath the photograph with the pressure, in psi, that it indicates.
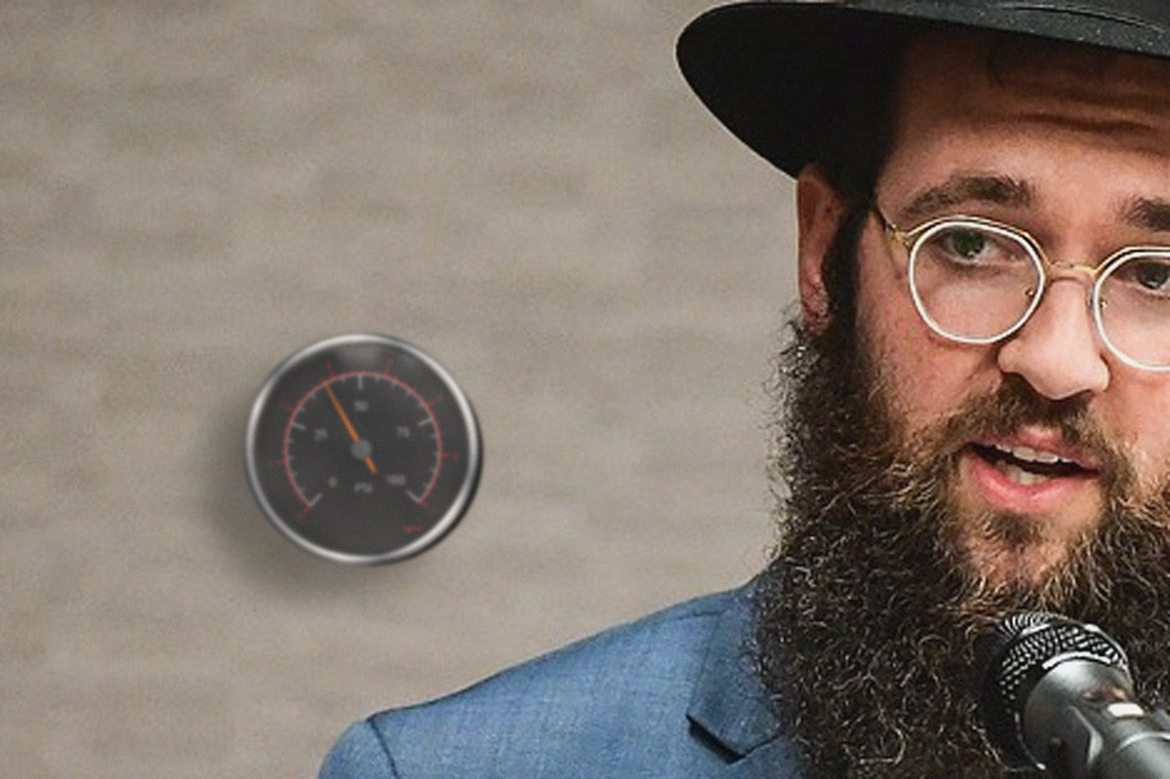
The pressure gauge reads 40 psi
